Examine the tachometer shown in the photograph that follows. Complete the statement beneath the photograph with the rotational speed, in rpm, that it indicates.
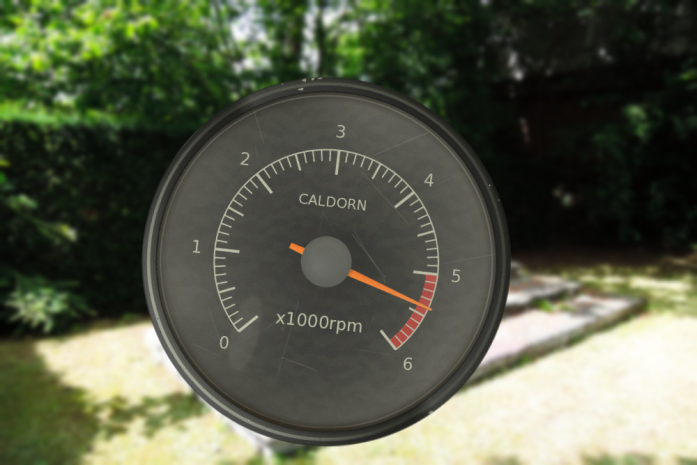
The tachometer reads 5400 rpm
